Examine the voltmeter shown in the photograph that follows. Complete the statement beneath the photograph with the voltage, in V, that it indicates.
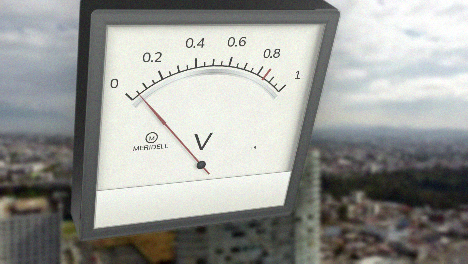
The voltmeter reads 0.05 V
